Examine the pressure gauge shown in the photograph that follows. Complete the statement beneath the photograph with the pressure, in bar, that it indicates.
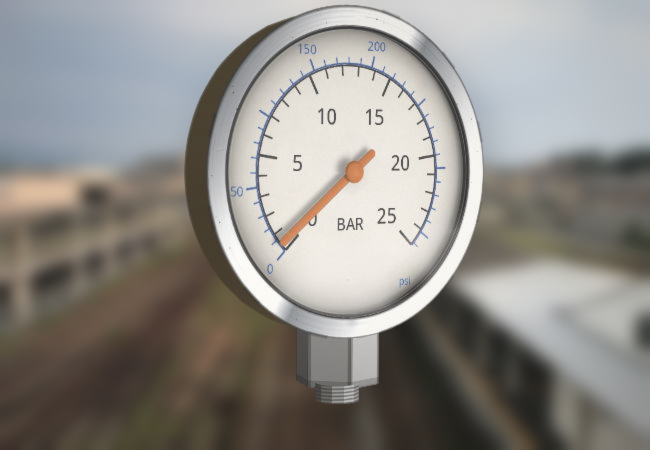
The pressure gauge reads 0.5 bar
